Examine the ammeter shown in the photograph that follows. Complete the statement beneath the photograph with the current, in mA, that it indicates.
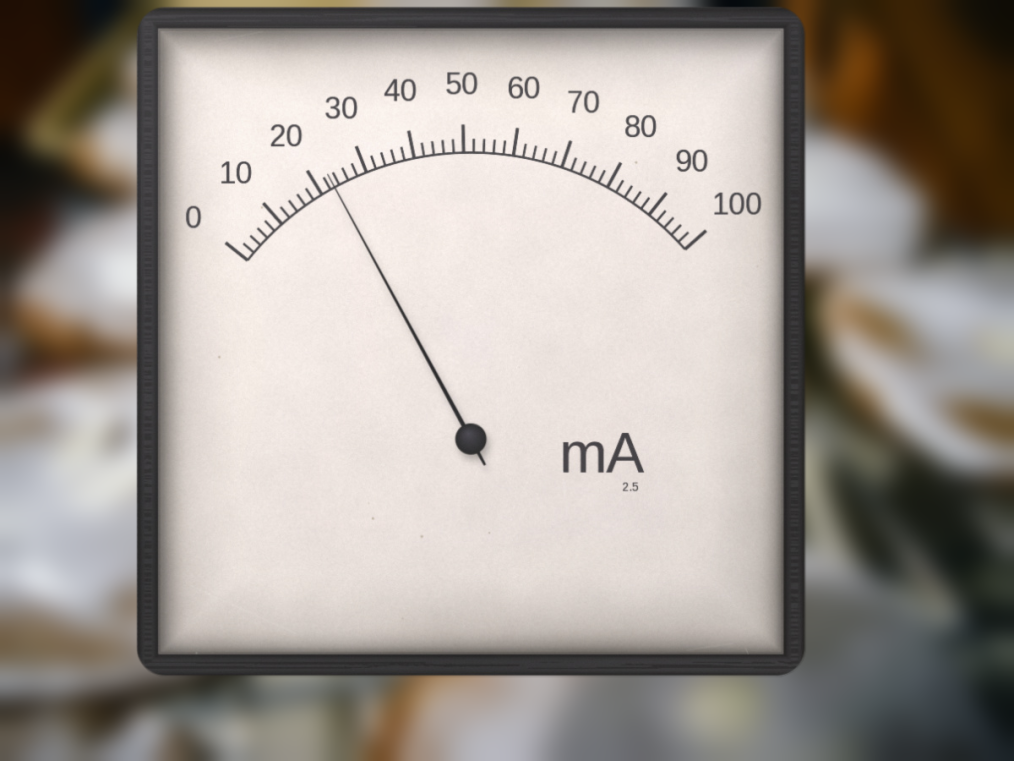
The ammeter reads 23 mA
